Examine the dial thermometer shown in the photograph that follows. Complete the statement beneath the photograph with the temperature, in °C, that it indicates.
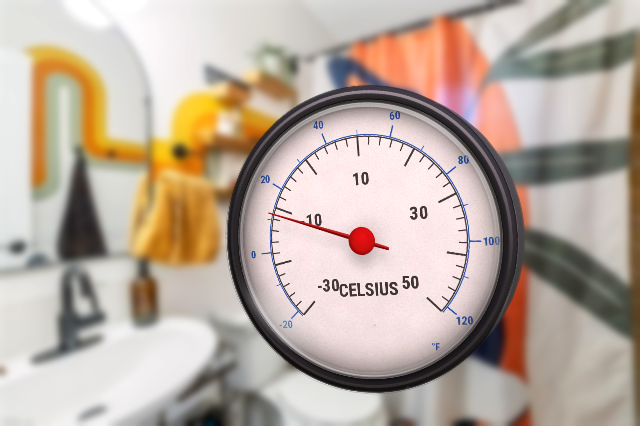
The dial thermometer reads -11 °C
